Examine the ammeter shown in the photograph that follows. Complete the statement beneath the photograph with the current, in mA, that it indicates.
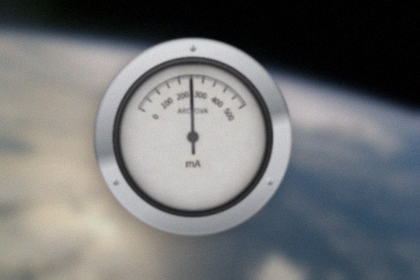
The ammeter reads 250 mA
